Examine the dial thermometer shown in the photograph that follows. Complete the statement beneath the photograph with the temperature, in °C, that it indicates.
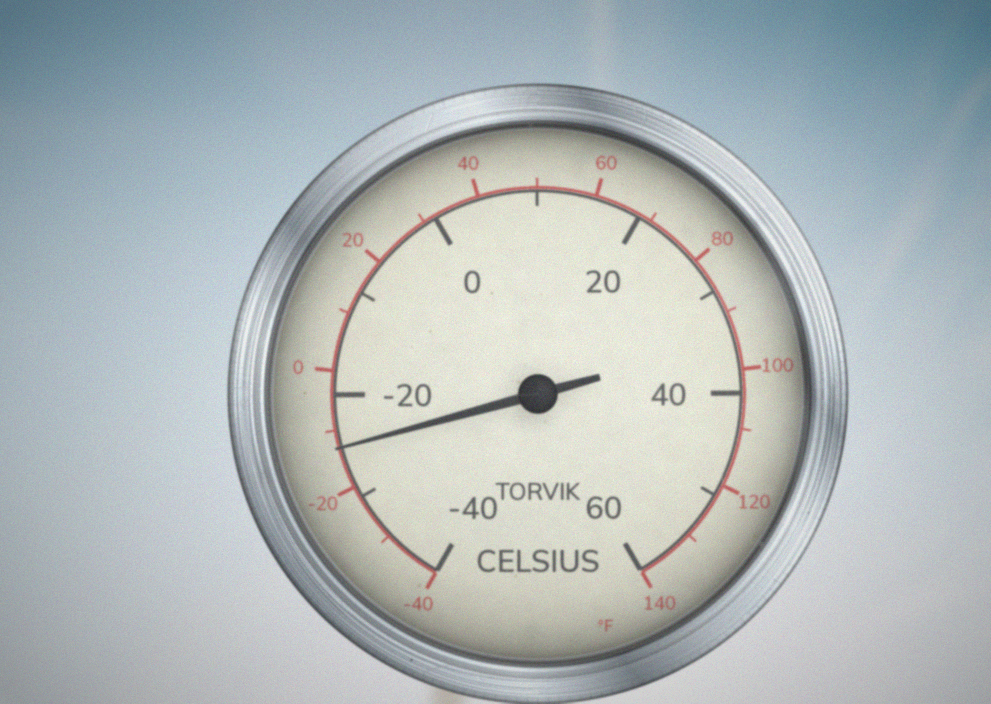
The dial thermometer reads -25 °C
